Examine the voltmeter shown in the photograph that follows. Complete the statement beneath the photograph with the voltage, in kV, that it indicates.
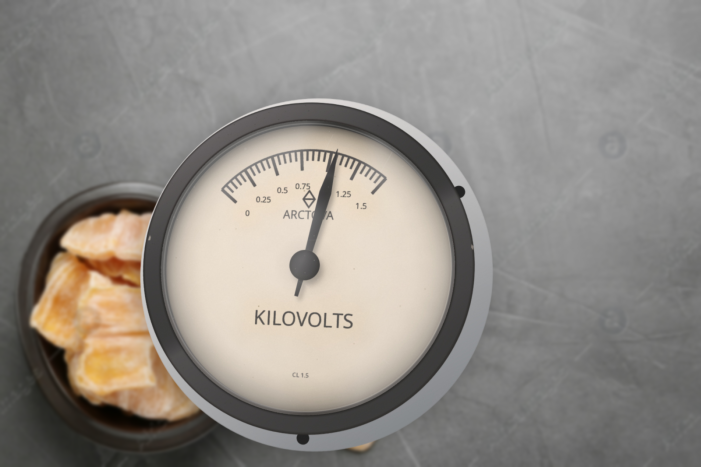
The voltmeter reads 1.05 kV
